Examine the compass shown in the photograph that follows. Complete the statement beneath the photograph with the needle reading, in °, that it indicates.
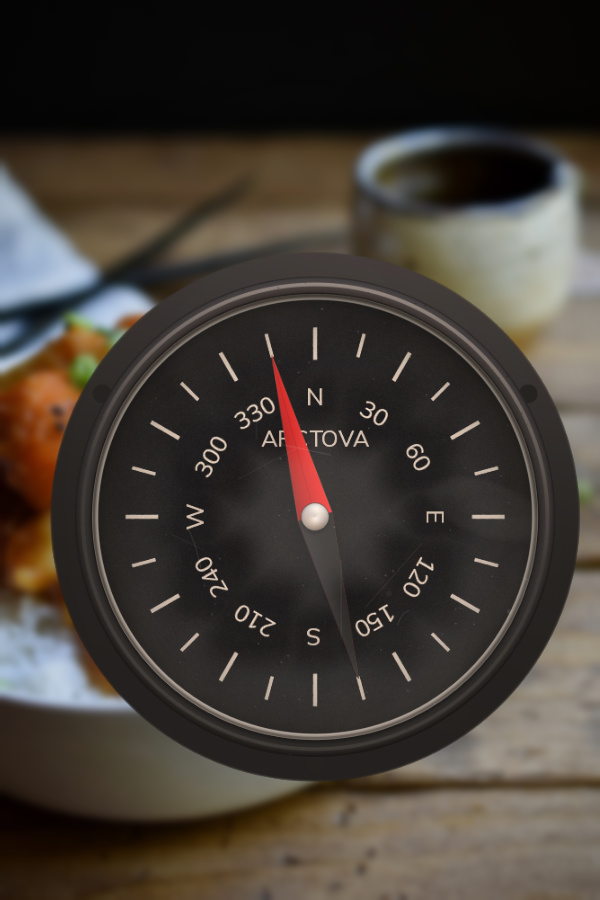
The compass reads 345 °
